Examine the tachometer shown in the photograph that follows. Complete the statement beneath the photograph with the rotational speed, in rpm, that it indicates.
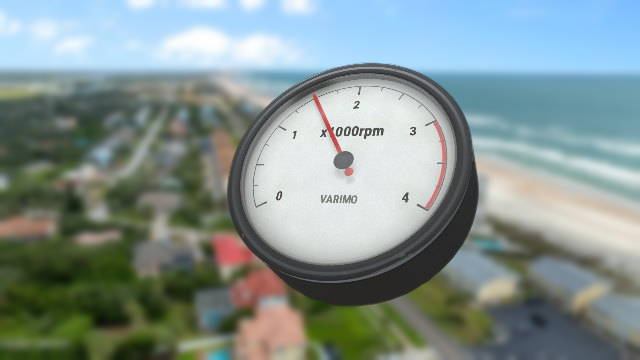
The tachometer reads 1500 rpm
